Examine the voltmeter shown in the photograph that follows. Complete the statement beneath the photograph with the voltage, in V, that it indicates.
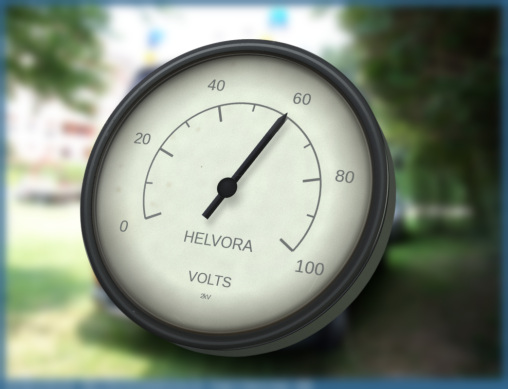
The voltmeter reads 60 V
